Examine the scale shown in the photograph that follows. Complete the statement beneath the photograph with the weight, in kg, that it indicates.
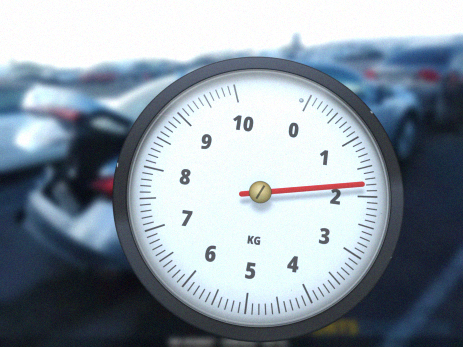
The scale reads 1.8 kg
